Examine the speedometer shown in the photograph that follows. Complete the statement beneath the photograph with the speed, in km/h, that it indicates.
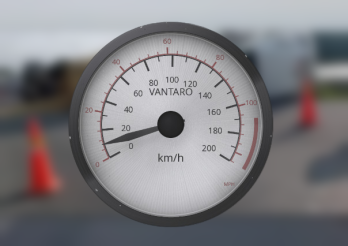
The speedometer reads 10 km/h
